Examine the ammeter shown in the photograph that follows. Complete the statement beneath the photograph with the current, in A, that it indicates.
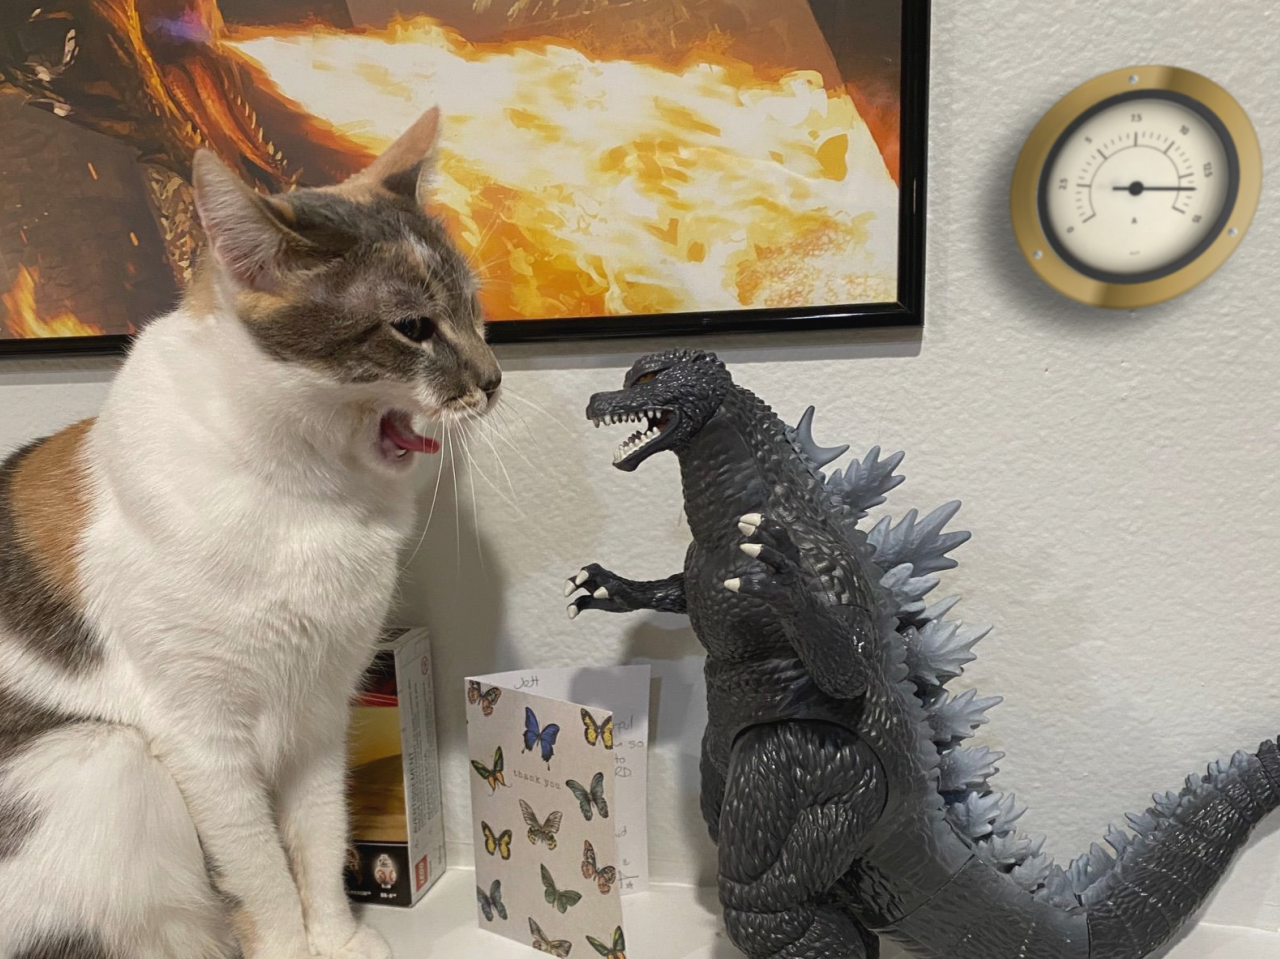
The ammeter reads 13.5 A
